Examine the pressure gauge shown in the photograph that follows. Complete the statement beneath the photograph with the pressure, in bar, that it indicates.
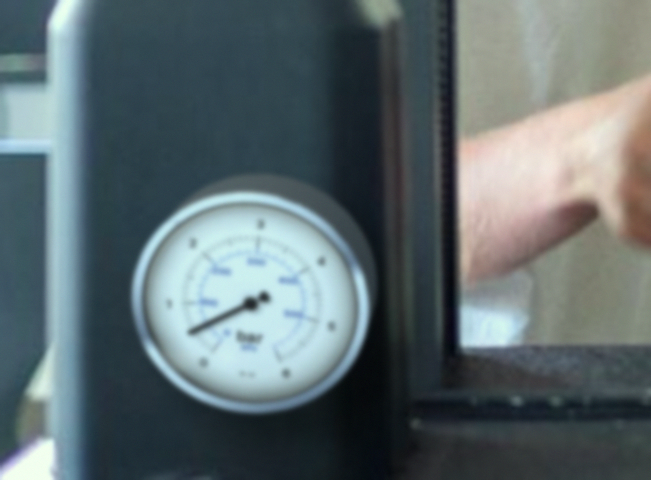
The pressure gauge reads 0.5 bar
